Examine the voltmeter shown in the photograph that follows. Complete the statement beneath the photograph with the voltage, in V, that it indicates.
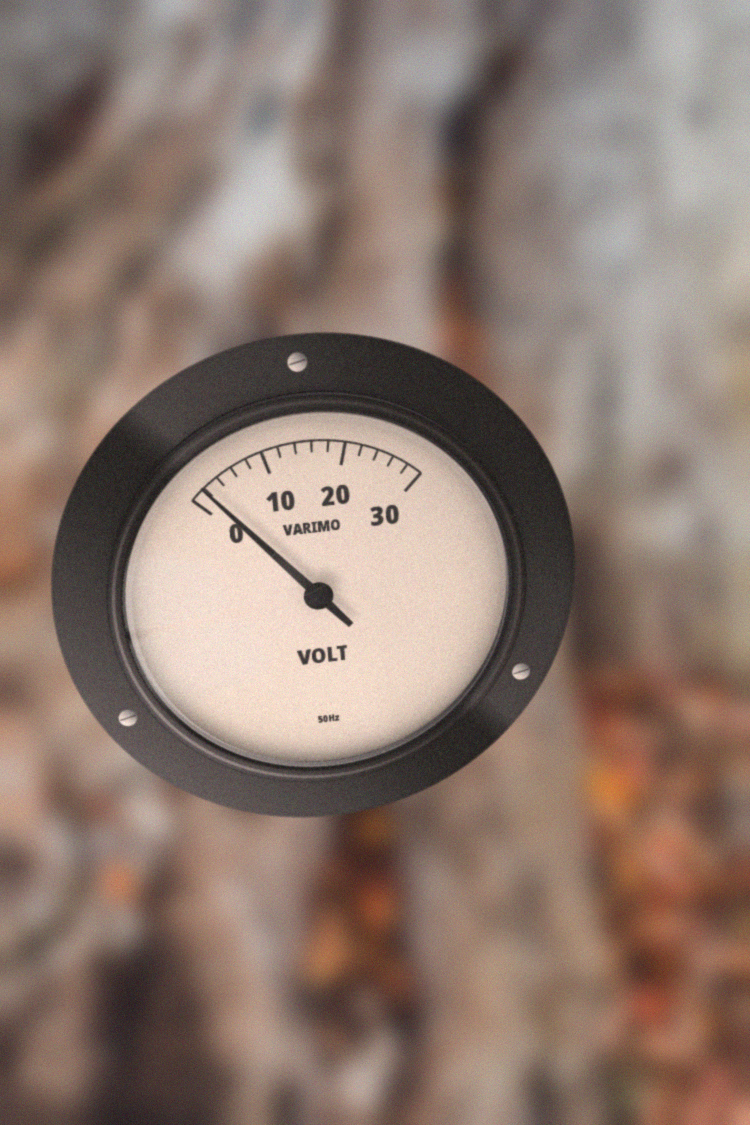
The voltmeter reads 2 V
